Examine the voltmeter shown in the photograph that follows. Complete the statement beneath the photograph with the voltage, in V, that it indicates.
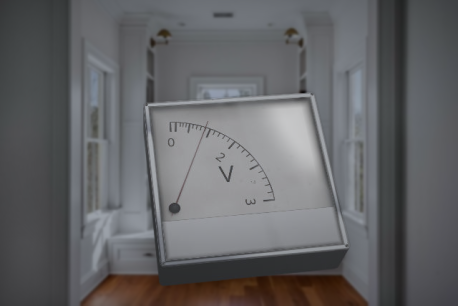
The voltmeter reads 1.4 V
